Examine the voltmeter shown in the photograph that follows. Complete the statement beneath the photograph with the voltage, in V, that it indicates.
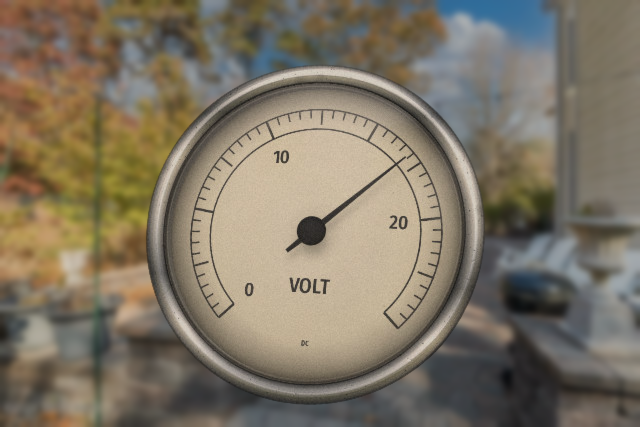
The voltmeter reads 17 V
